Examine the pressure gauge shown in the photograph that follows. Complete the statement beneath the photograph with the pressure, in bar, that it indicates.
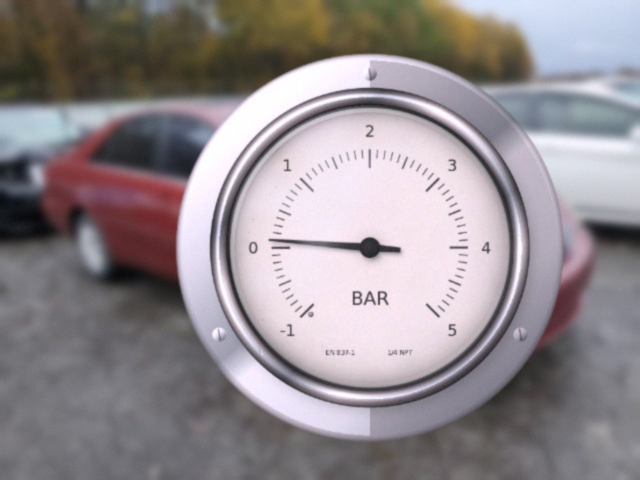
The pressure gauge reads 0.1 bar
